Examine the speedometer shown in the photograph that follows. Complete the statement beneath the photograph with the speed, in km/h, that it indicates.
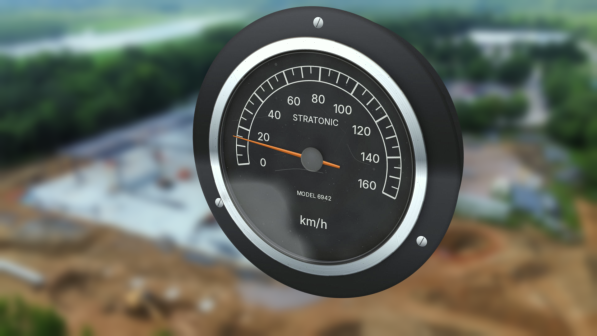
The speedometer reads 15 km/h
